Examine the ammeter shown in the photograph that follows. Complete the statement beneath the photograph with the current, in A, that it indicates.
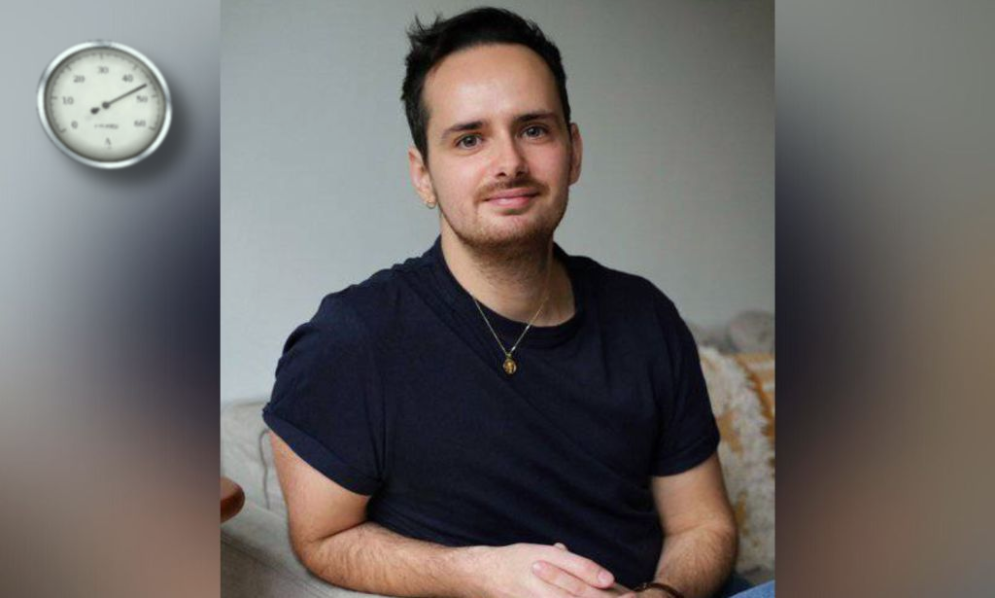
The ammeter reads 46 A
